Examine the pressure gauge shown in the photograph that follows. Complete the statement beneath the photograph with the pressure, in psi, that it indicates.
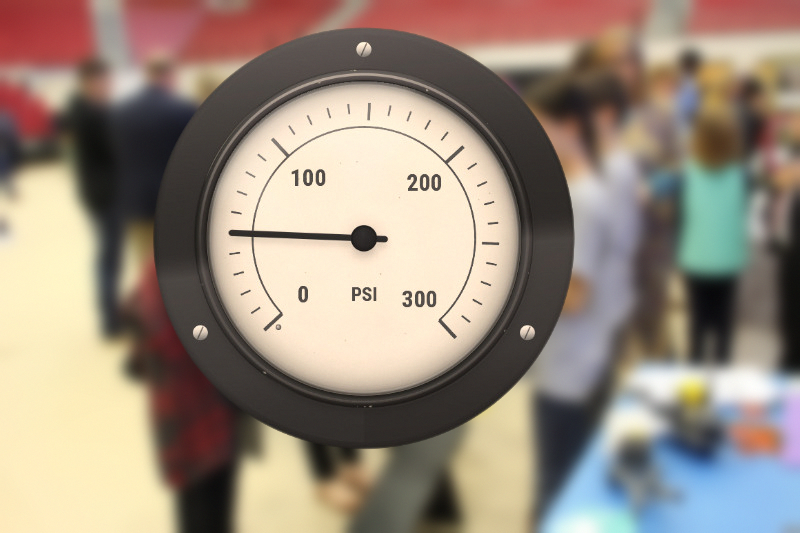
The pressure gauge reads 50 psi
